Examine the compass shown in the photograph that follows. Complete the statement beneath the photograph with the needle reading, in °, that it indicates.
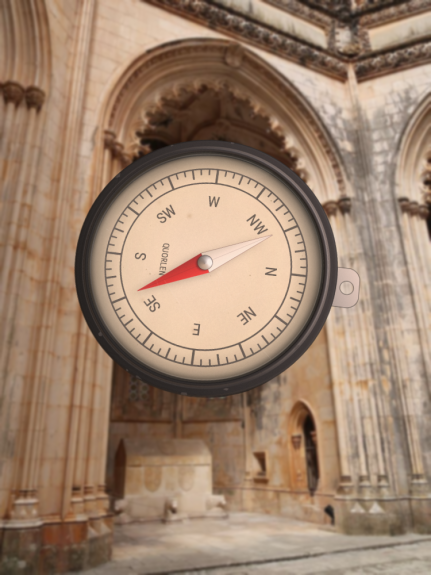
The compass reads 150 °
